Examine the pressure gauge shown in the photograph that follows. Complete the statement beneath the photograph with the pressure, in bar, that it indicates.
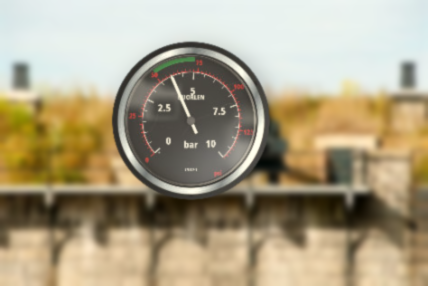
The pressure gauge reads 4 bar
